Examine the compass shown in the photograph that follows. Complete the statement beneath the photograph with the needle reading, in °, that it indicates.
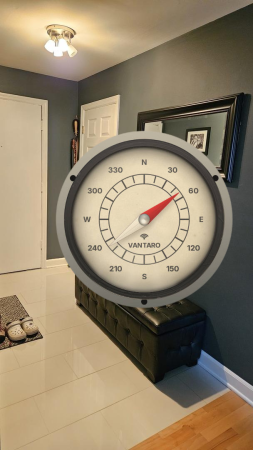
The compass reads 52.5 °
